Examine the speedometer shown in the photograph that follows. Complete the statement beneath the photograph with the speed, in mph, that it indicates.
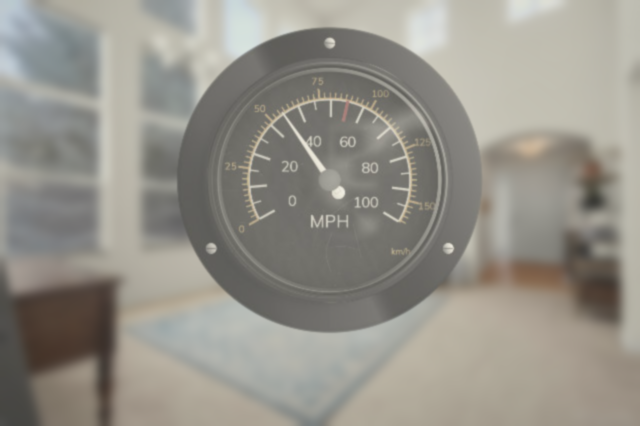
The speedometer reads 35 mph
